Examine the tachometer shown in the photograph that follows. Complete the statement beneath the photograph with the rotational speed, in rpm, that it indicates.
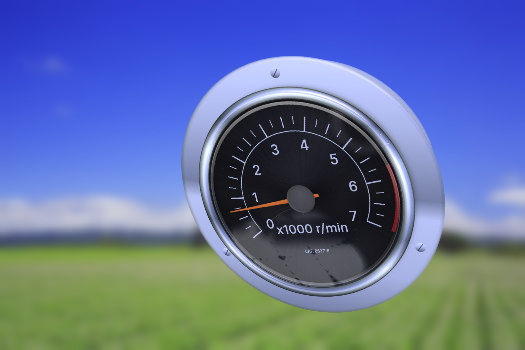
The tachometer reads 750 rpm
